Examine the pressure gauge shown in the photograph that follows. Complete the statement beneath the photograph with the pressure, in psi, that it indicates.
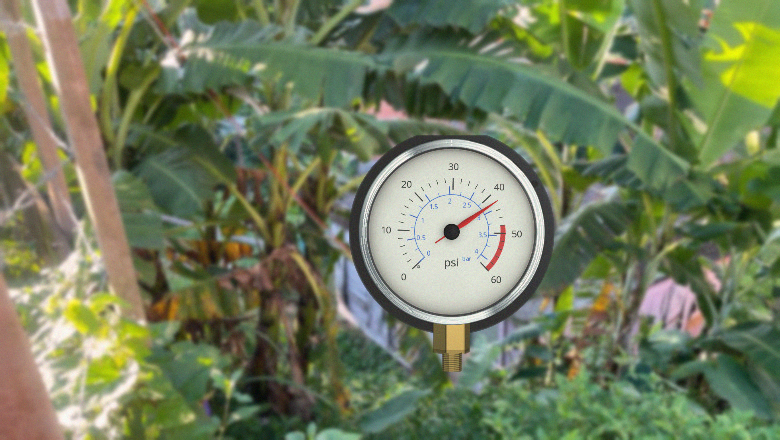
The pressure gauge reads 42 psi
